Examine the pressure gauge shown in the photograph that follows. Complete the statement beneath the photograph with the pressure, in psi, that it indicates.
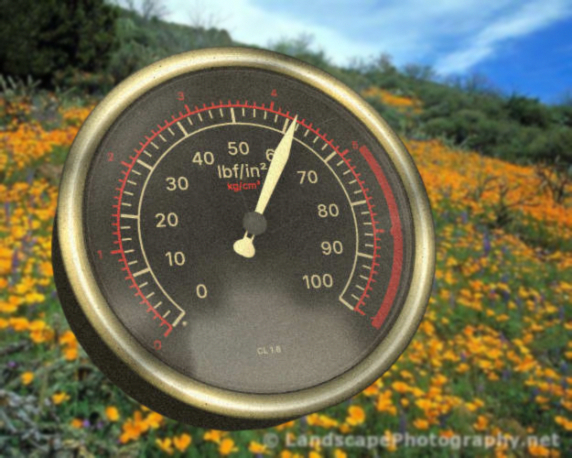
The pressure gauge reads 61 psi
